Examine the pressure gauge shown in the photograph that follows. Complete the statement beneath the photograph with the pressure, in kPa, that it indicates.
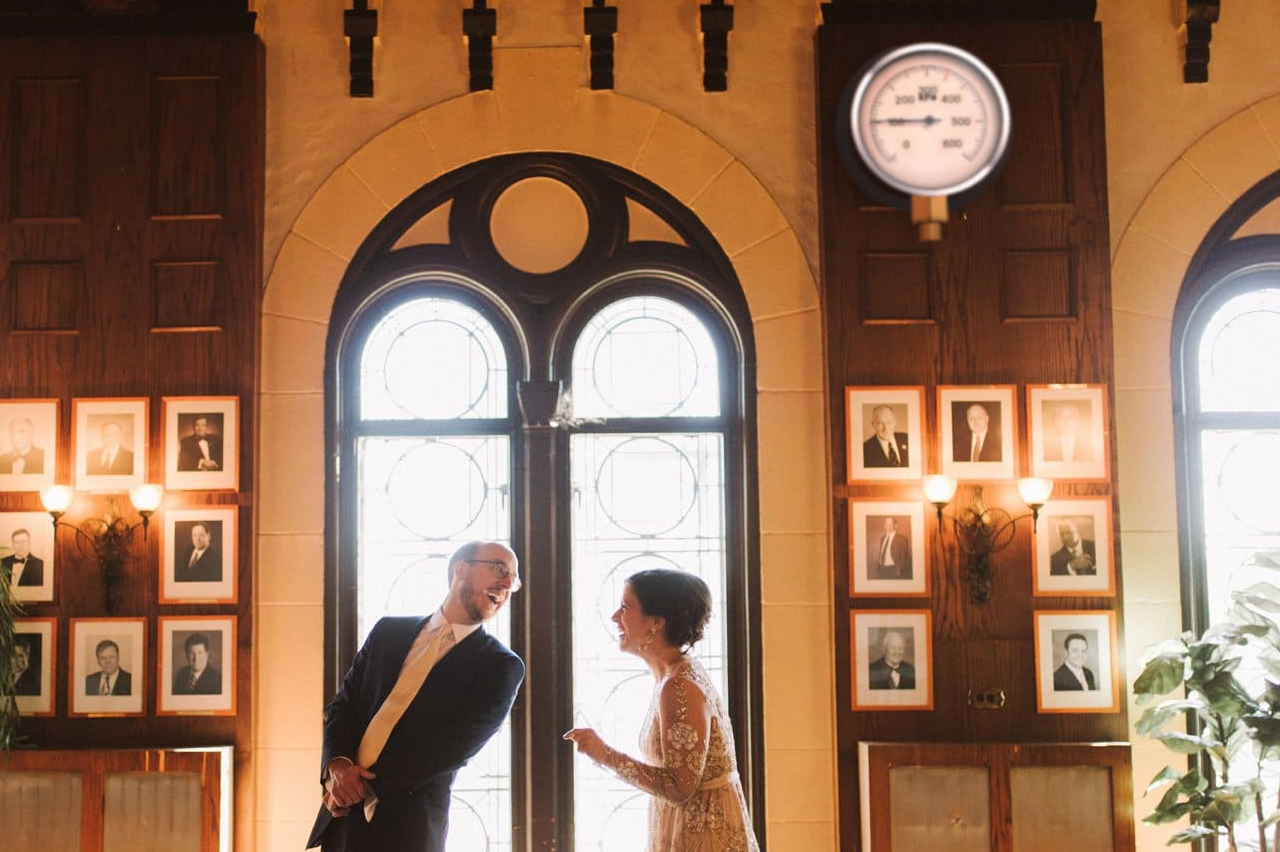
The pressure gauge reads 100 kPa
